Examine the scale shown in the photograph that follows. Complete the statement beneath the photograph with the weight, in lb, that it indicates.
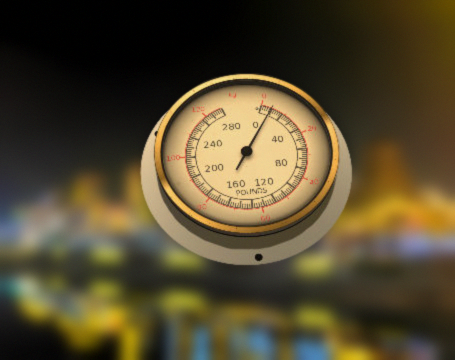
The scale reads 10 lb
